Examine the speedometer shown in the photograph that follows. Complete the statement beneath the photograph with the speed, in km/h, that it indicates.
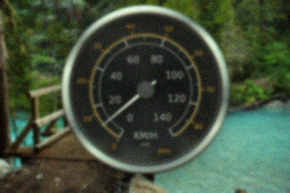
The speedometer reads 10 km/h
